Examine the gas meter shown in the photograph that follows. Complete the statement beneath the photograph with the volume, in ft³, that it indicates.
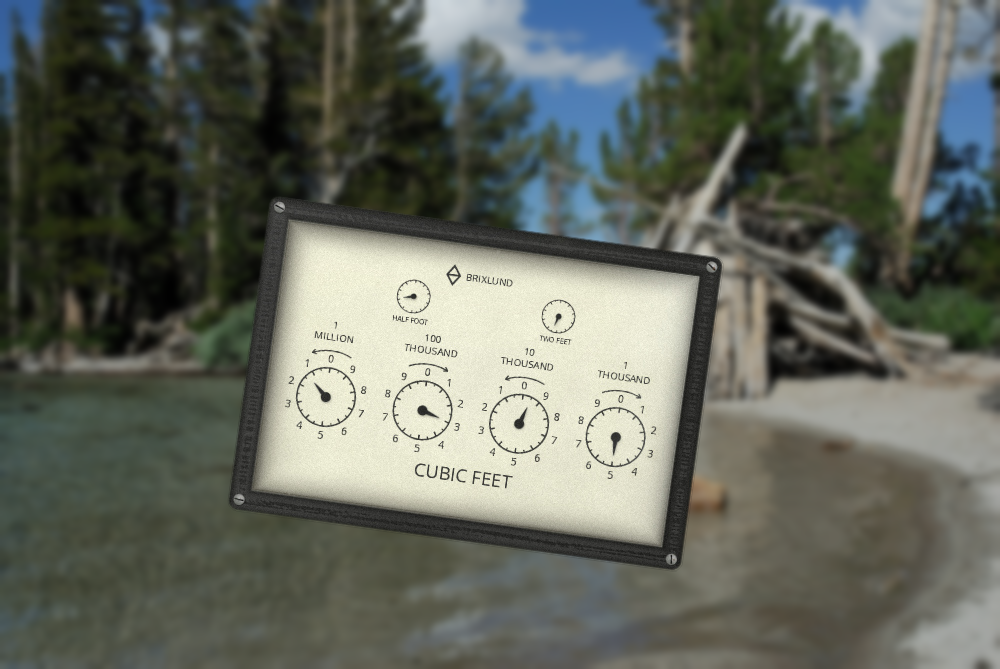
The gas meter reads 129500 ft³
